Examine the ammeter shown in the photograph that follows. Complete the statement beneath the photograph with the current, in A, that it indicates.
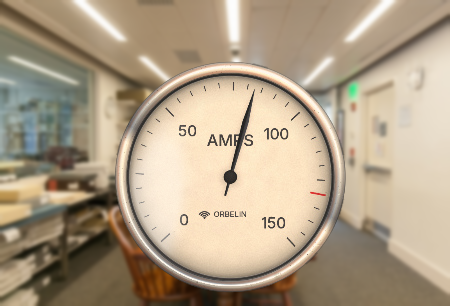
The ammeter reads 82.5 A
